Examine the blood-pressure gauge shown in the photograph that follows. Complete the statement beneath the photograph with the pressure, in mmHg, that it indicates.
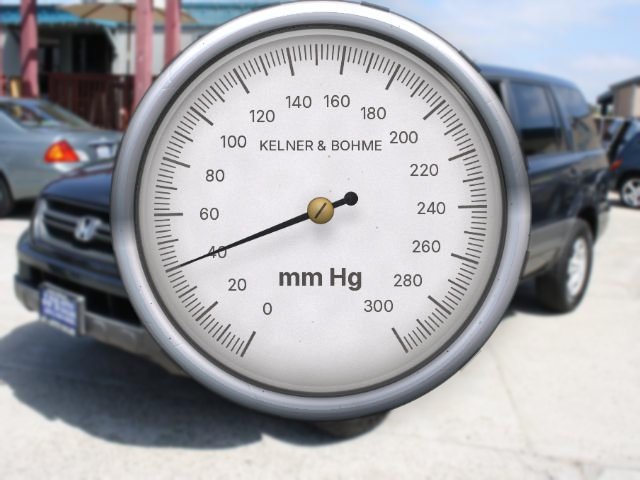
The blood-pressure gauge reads 40 mmHg
